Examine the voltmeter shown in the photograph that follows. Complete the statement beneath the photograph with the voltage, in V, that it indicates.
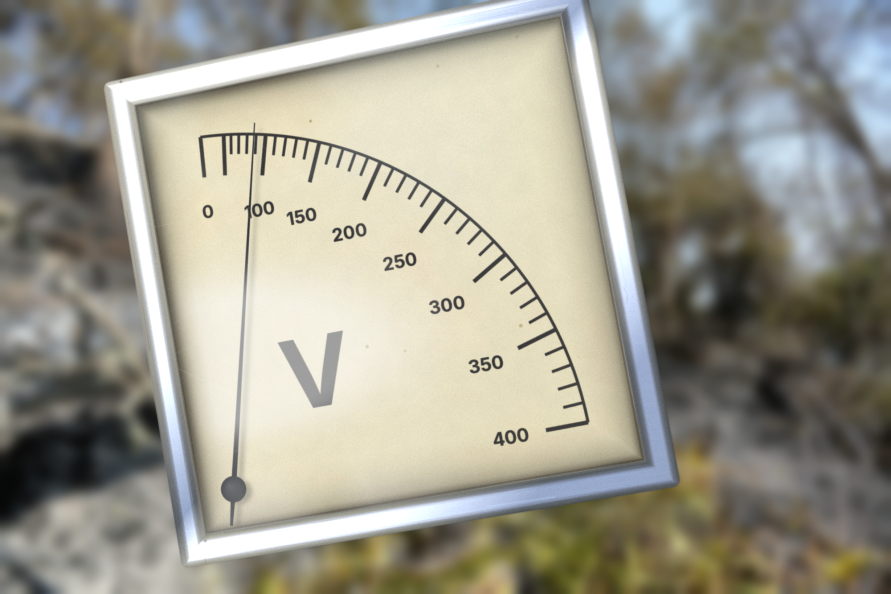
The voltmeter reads 90 V
